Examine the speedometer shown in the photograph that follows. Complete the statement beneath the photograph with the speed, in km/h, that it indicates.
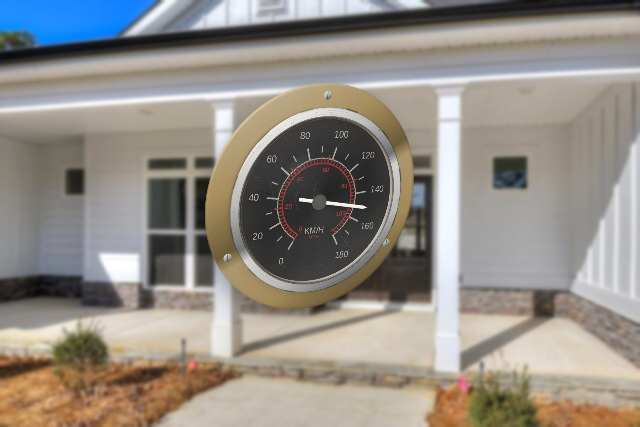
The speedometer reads 150 km/h
